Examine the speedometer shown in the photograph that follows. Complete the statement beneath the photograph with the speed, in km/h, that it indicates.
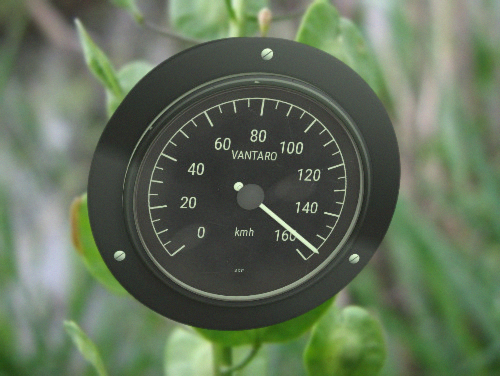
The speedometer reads 155 km/h
